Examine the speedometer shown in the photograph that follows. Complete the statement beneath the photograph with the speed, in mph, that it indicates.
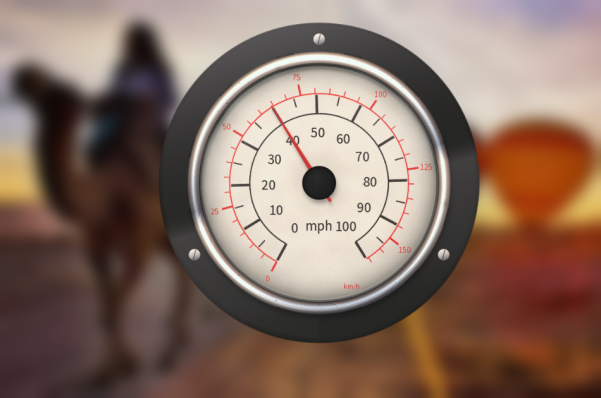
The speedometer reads 40 mph
